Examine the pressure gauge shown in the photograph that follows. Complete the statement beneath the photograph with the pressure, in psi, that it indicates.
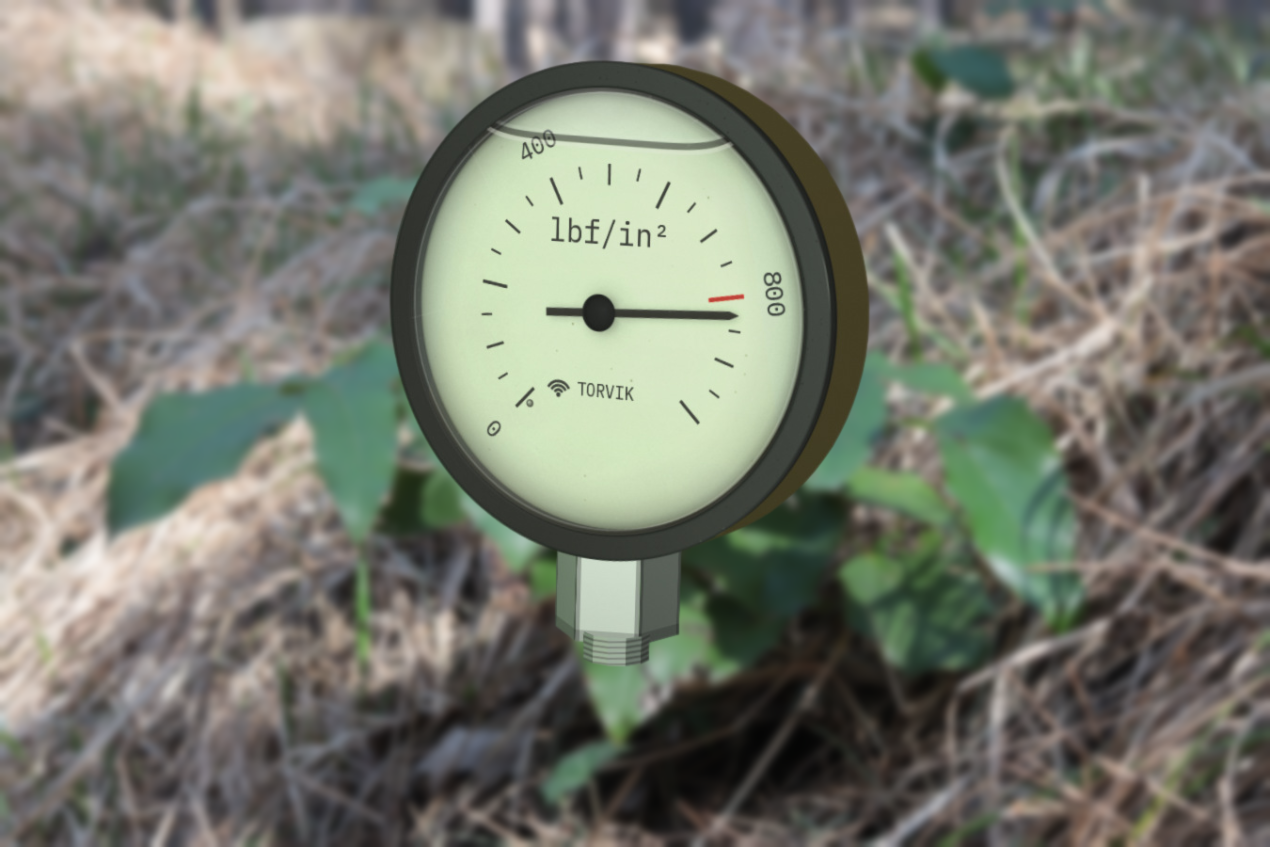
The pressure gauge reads 825 psi
